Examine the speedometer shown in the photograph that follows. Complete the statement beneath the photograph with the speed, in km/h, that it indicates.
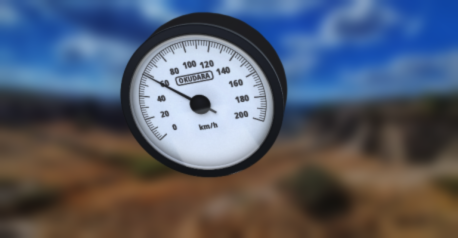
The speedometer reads 60 km/h
